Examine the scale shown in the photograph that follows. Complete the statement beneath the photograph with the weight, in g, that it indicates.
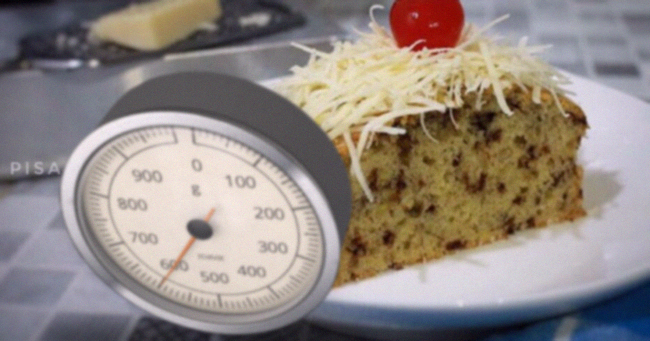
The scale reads 600 g
